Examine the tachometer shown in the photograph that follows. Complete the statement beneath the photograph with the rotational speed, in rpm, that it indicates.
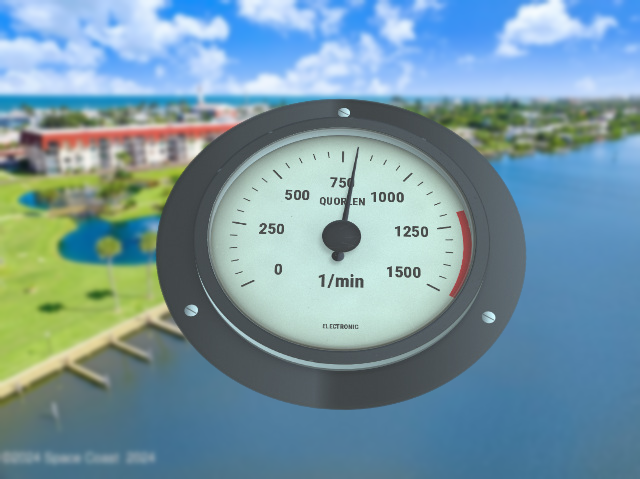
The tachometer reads 800 rpm
